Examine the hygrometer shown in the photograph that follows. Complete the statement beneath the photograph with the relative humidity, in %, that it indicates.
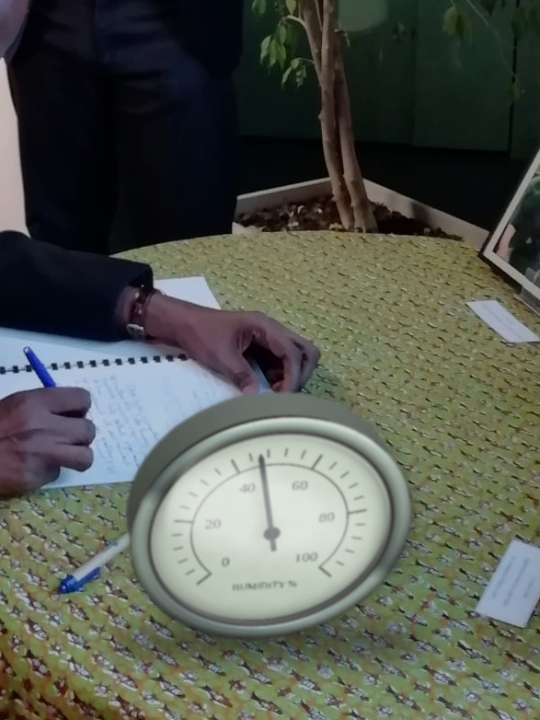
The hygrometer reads 46 %
